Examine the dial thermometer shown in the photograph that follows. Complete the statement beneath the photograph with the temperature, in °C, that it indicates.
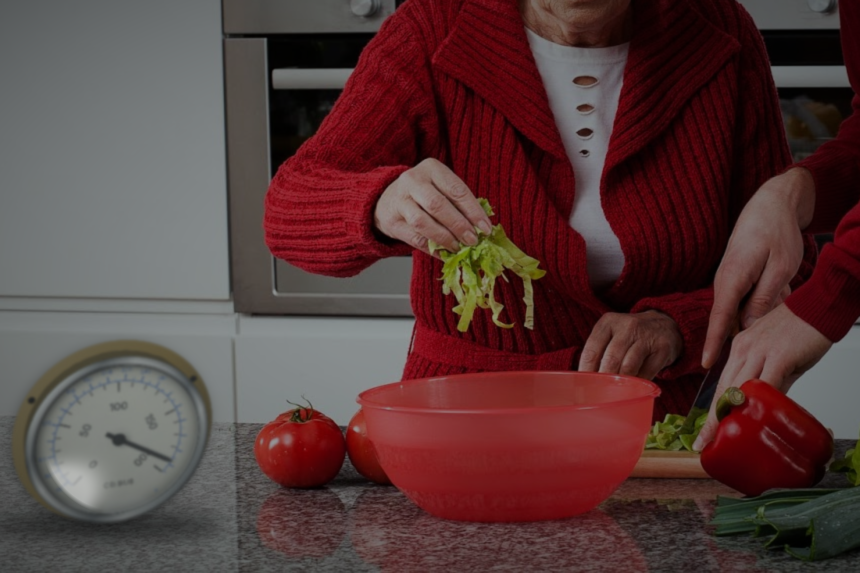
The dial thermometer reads 190 °C
